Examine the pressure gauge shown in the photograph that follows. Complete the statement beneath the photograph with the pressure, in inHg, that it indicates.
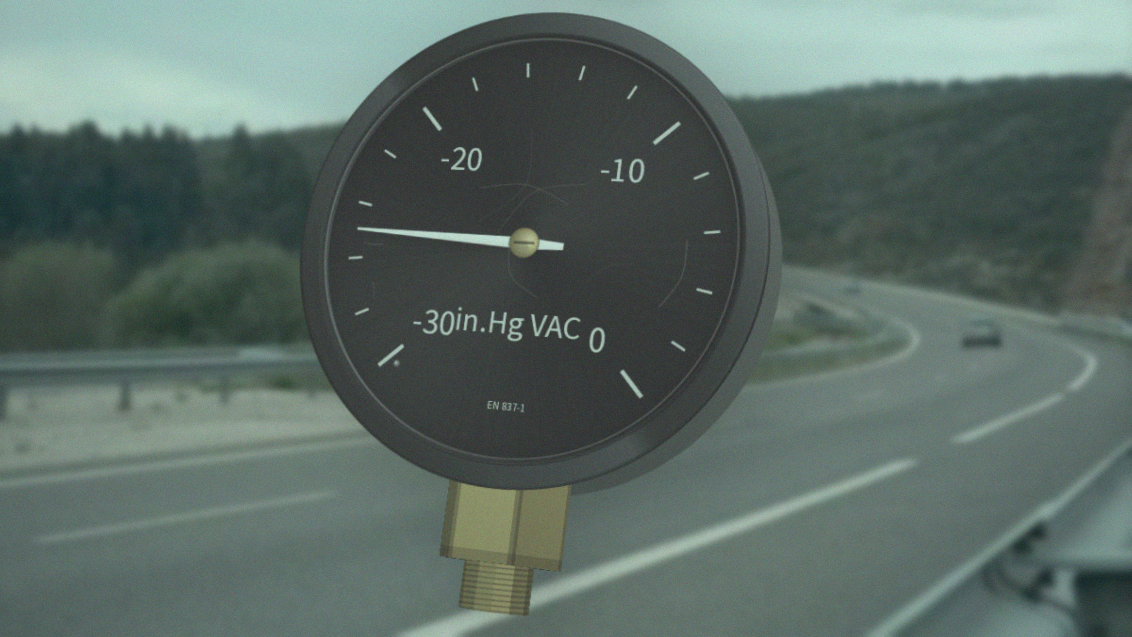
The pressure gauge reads -25 inHg
